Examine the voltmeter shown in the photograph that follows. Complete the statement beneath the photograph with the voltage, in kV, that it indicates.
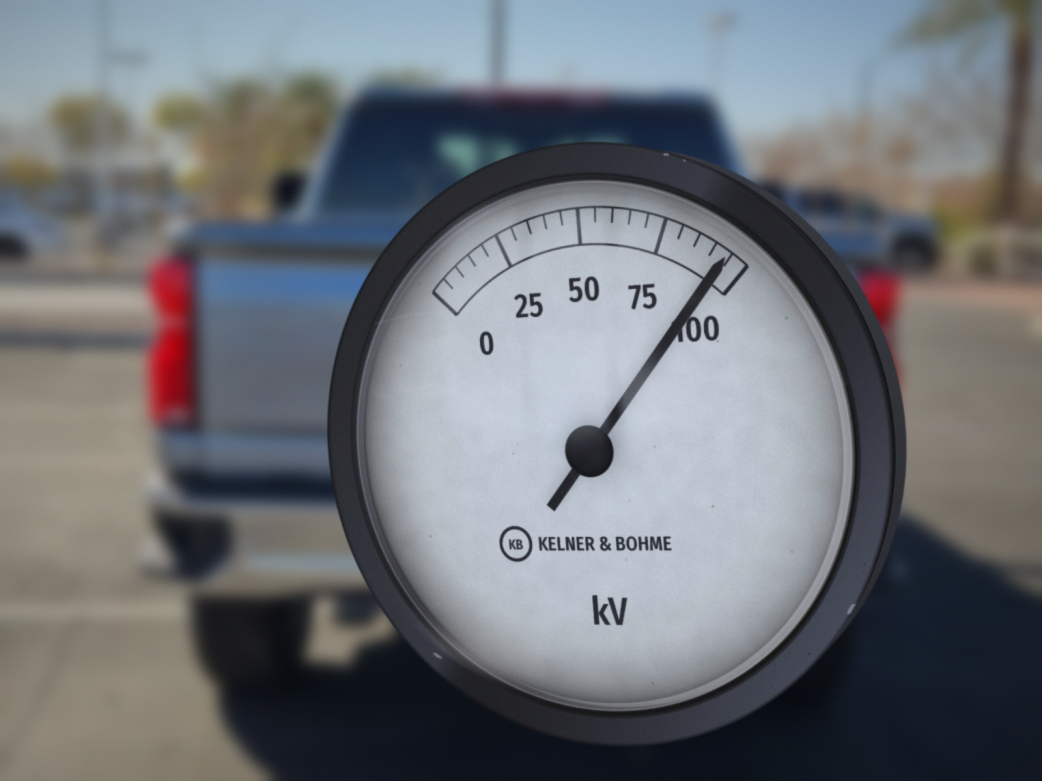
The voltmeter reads 95 kV
